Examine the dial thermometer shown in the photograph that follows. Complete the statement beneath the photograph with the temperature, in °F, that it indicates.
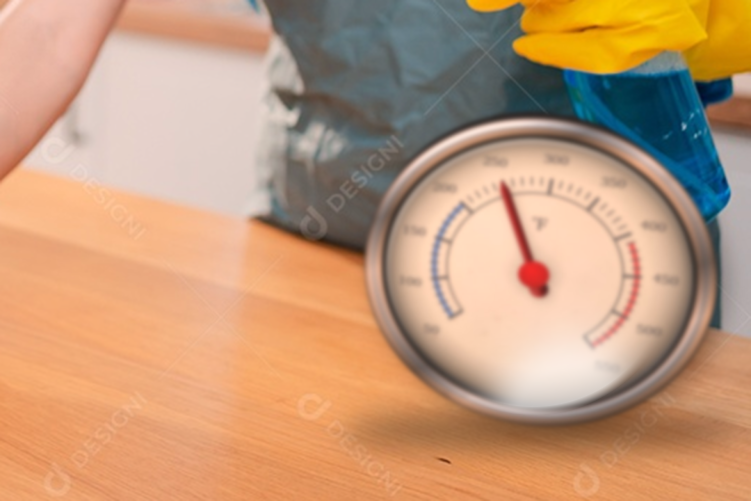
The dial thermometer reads 250 °F
